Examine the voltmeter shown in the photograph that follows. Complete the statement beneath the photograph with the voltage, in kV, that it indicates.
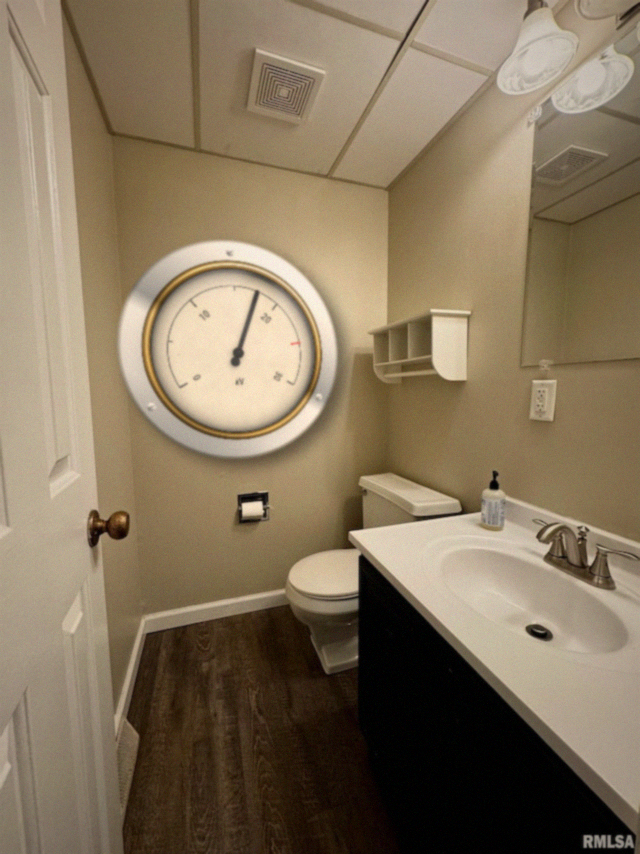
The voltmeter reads 17.5 kV
